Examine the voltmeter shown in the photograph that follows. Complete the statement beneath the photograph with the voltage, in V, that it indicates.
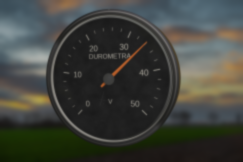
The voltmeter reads 34 V
